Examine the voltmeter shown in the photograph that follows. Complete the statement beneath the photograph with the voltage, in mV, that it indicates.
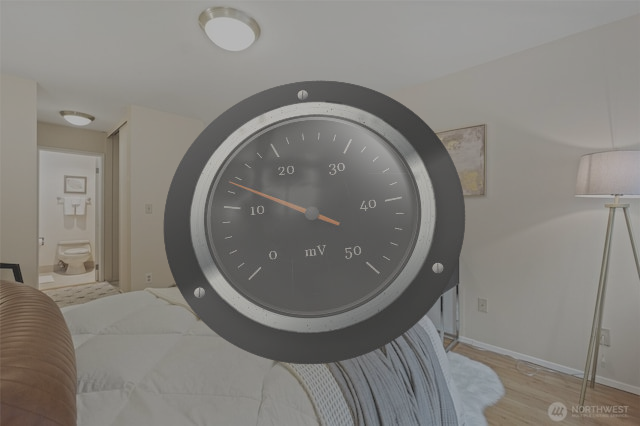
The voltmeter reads 13 mV
